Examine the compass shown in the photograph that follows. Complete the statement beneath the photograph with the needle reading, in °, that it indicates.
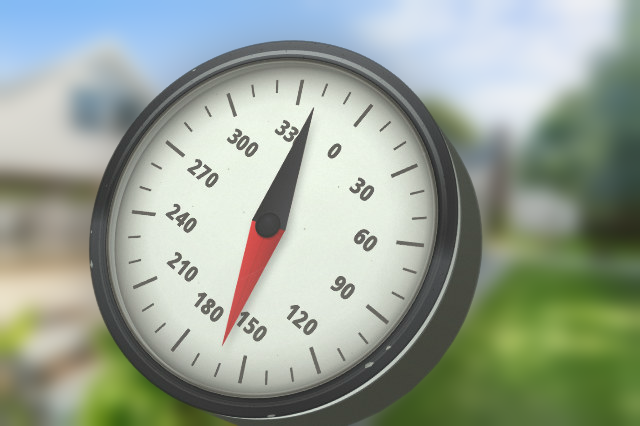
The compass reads 160 °
